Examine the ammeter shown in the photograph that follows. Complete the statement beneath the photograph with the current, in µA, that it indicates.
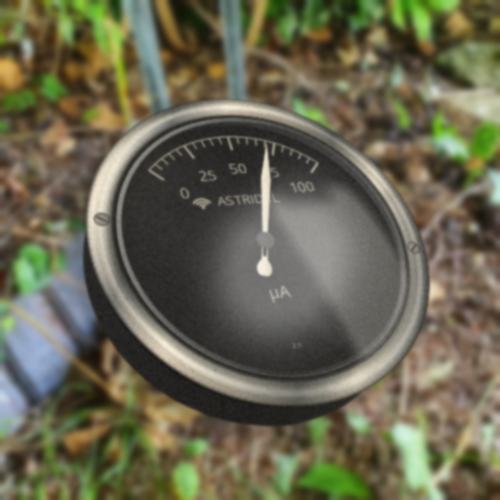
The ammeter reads 70 µA
